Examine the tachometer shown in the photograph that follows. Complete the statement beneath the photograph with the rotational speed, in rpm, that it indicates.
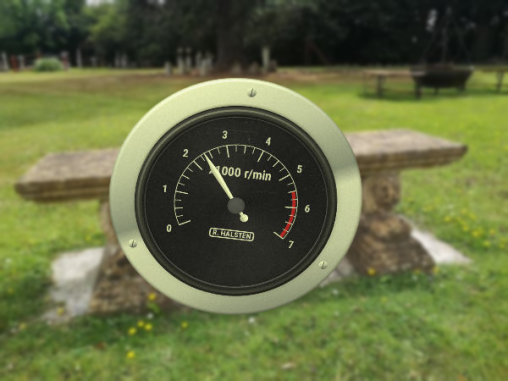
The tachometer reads 2375 rpm
